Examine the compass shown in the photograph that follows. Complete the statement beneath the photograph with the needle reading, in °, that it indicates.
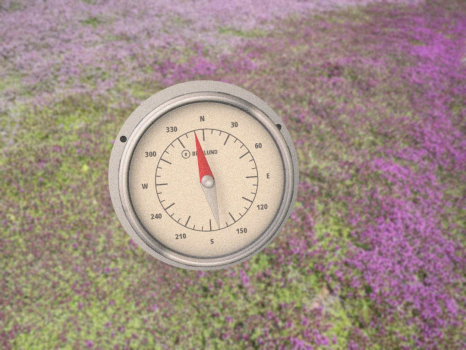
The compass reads 350 °
